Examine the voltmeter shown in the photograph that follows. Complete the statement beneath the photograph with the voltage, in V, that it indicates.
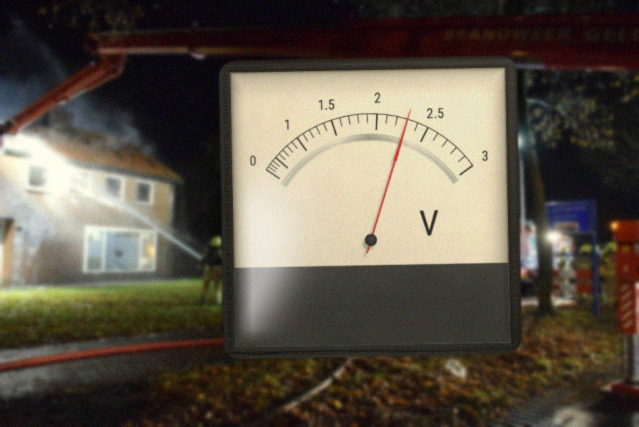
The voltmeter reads 2.3 V
